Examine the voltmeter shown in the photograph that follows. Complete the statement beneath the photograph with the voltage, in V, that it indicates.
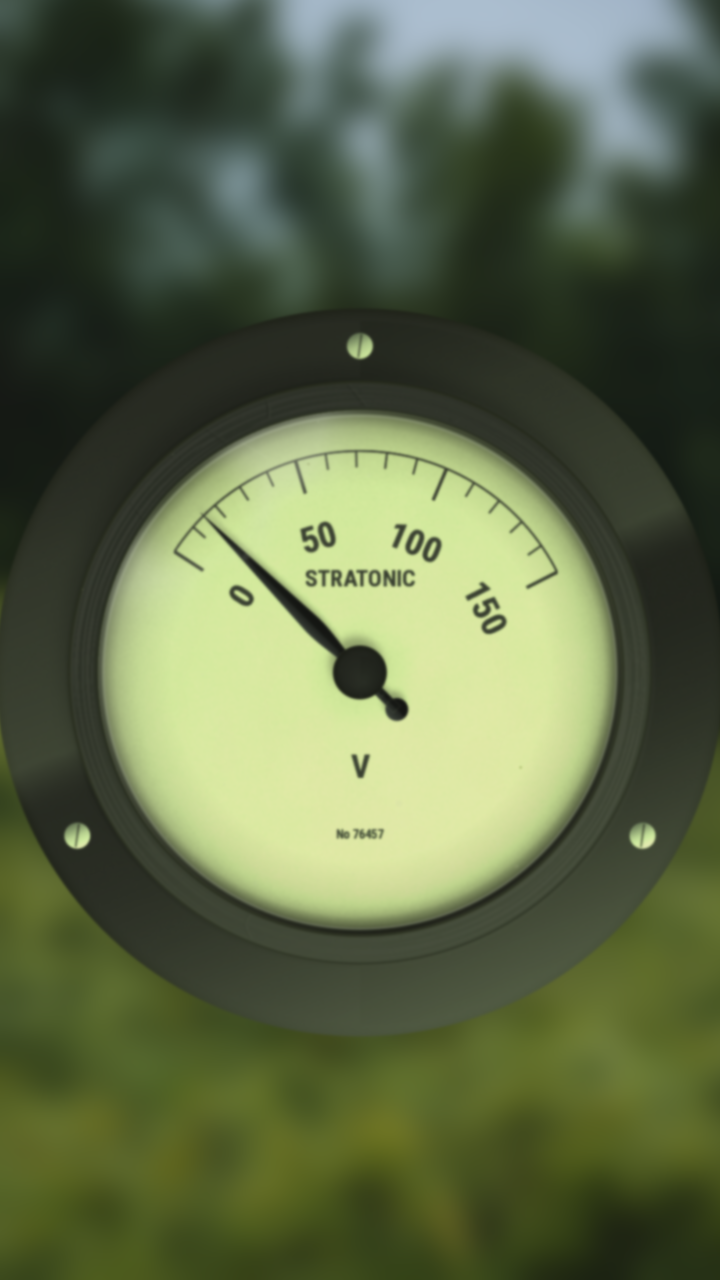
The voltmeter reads 15 V
